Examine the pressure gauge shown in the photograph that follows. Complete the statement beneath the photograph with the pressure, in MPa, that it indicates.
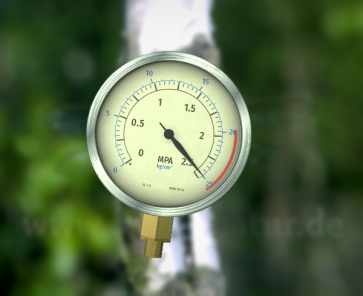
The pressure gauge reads 2.45 MPa
